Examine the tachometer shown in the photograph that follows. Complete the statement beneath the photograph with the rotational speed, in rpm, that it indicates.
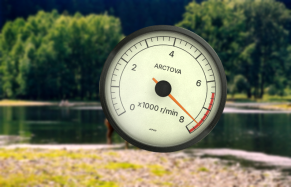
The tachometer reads 7600 rpm
